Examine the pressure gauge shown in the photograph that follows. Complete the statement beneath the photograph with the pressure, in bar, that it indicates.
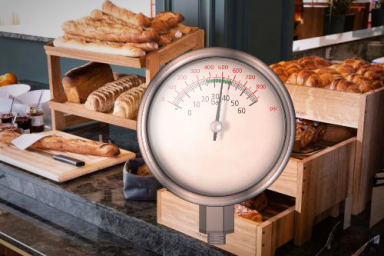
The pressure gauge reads 35 bar
